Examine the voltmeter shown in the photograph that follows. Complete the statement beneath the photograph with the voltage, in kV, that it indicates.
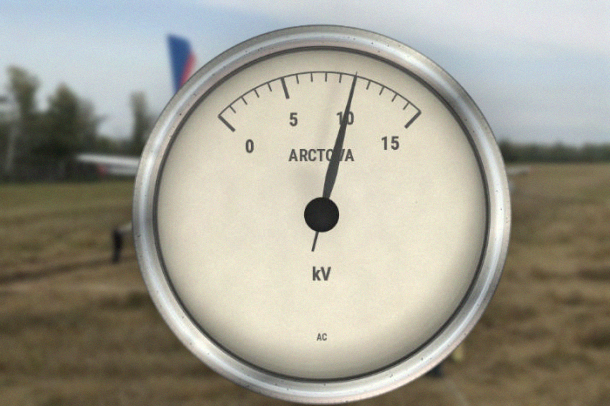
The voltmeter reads 10 kV
